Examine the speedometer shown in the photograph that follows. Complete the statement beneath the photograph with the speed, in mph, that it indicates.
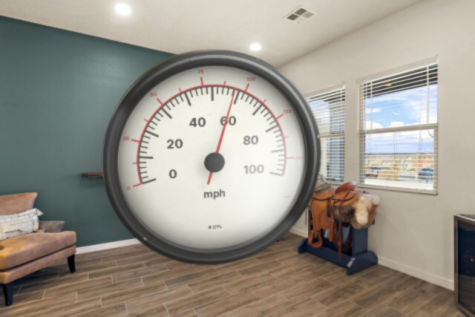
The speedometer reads 58 mph
